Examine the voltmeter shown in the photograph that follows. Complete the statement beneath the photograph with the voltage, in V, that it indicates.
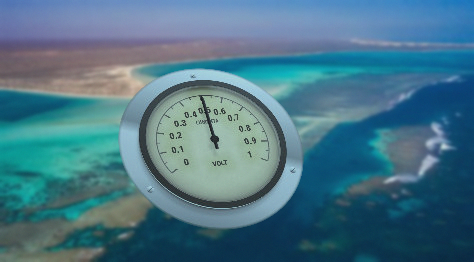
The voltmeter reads 0.5 V
